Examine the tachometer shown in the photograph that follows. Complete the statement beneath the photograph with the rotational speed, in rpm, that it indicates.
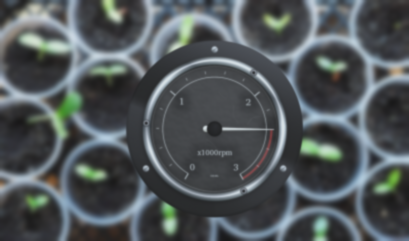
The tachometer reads 2400 rpm
